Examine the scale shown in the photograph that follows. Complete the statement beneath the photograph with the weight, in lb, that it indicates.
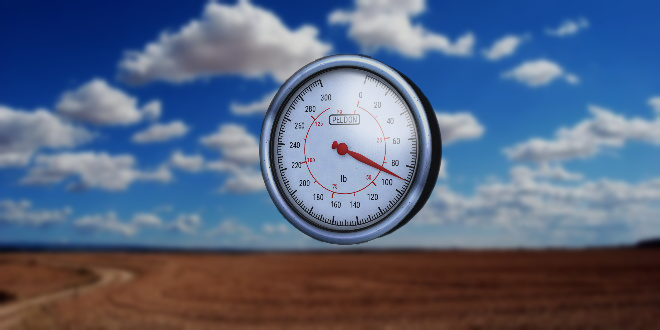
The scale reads 90 lb
